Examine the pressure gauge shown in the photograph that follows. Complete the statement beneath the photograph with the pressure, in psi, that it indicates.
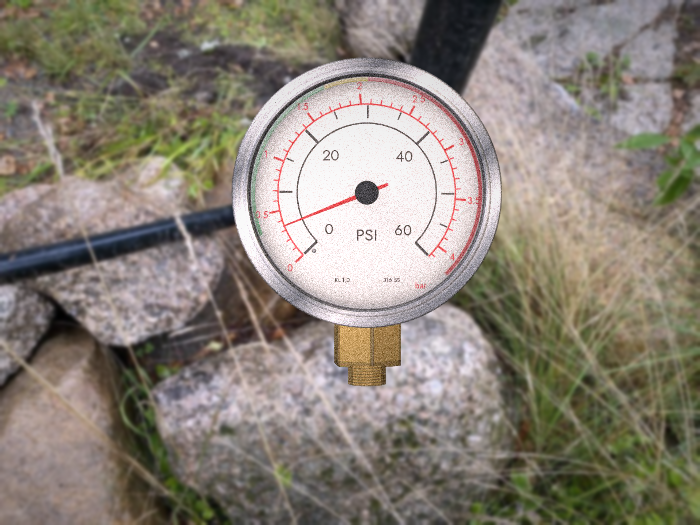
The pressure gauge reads 5 psi
